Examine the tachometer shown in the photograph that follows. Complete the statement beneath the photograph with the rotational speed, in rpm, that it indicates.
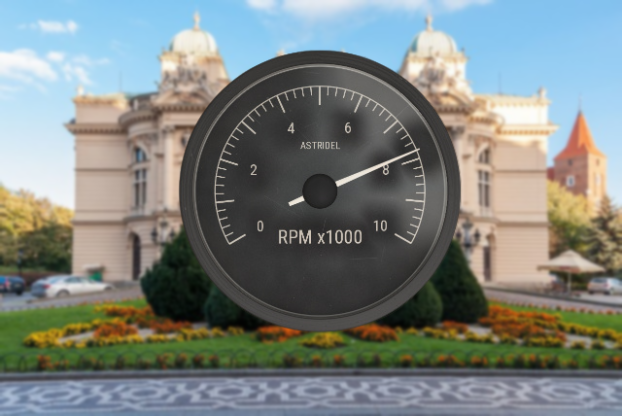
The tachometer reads 7800 rpm
